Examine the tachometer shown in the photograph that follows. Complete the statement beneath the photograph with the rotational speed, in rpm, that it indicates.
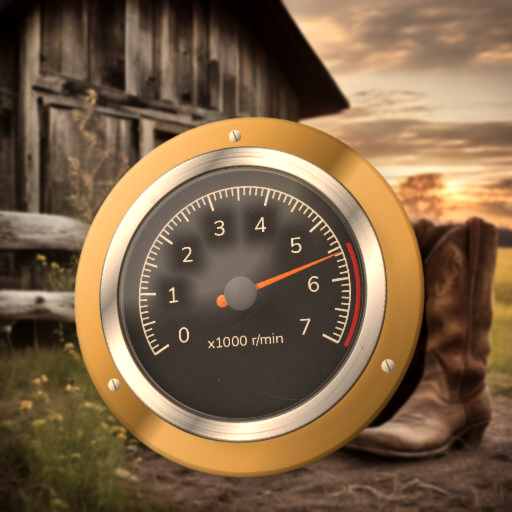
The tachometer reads 5600 rpm
